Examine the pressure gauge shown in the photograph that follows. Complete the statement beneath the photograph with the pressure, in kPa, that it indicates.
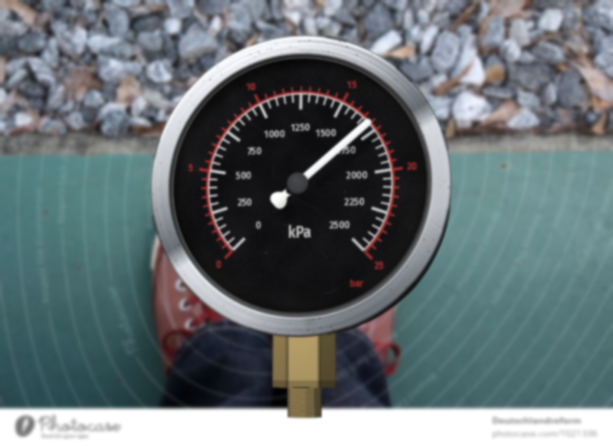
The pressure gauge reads 1700 kPa
